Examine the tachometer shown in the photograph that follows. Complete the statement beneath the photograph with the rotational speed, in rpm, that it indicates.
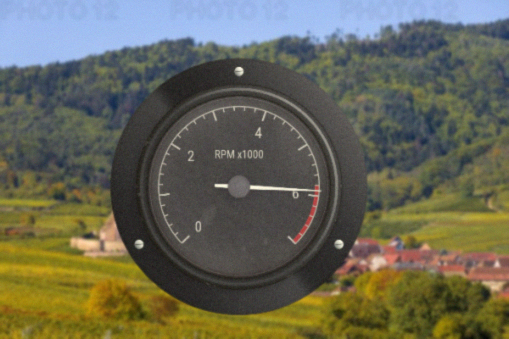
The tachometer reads 5900 rpm
